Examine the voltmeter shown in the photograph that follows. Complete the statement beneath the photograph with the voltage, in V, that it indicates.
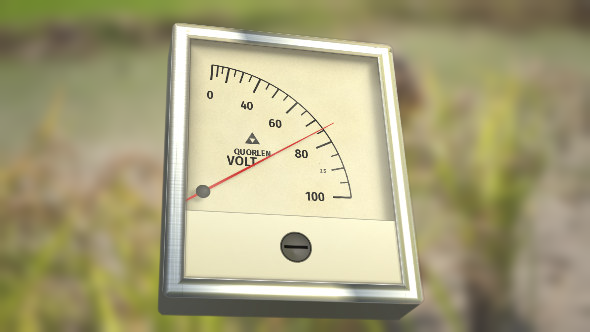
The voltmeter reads 75 V
